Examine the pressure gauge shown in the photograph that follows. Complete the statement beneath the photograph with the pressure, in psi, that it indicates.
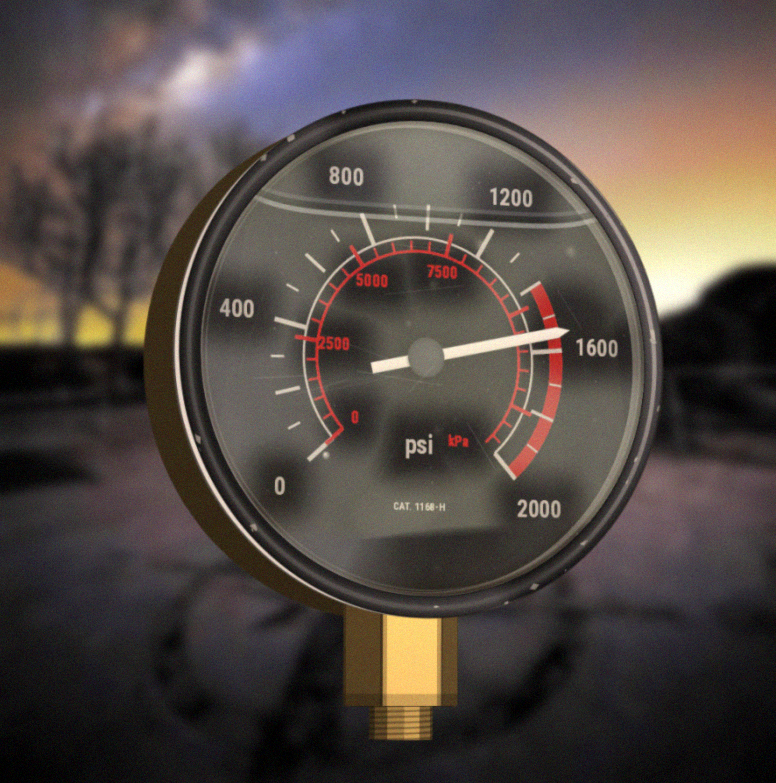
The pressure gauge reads 1550 psi
